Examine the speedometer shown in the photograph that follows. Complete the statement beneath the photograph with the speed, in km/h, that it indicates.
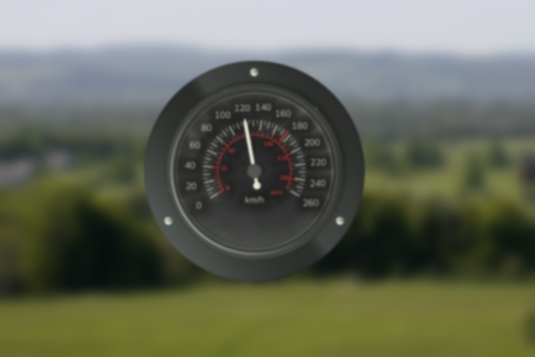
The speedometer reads 120 km/h
